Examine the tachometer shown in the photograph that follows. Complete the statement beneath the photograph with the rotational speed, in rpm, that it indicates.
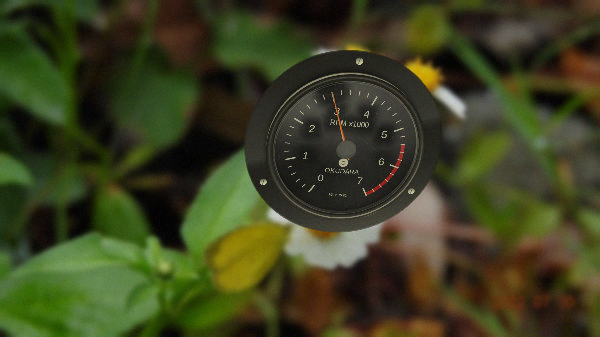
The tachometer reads 3000 rpm
